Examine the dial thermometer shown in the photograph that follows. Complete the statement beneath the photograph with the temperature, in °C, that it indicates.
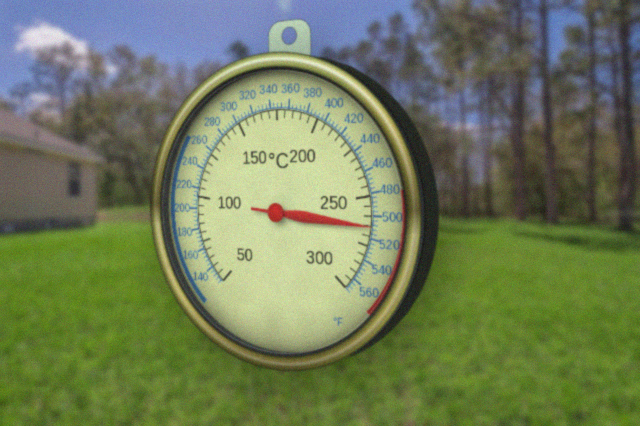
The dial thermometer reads 265 °C
